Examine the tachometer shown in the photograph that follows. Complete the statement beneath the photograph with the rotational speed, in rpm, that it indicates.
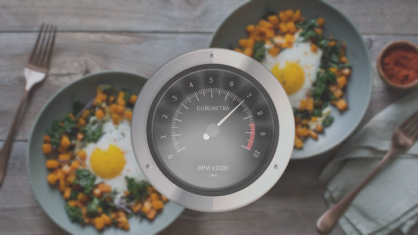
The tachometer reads 7000 rpm
